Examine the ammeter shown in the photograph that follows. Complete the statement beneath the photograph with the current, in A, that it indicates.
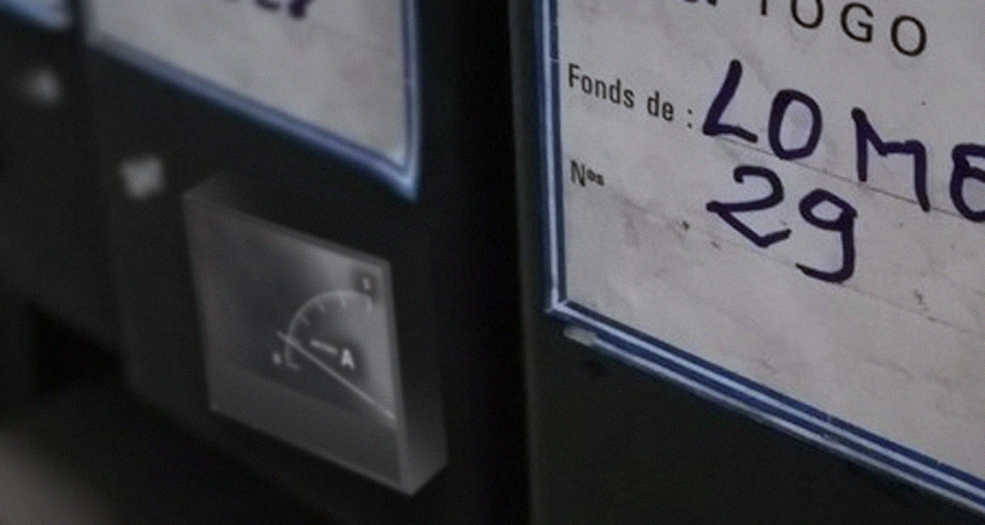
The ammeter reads 1 A
